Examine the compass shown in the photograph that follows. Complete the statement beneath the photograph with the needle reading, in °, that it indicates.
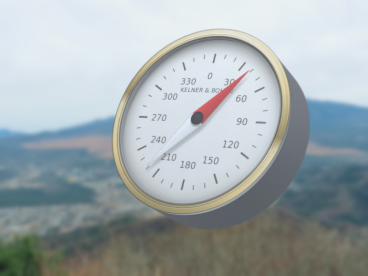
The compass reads 40 °
